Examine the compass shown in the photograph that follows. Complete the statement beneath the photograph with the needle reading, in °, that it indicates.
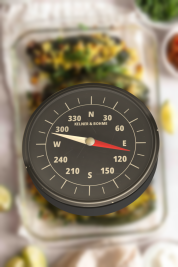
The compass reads 105 °
